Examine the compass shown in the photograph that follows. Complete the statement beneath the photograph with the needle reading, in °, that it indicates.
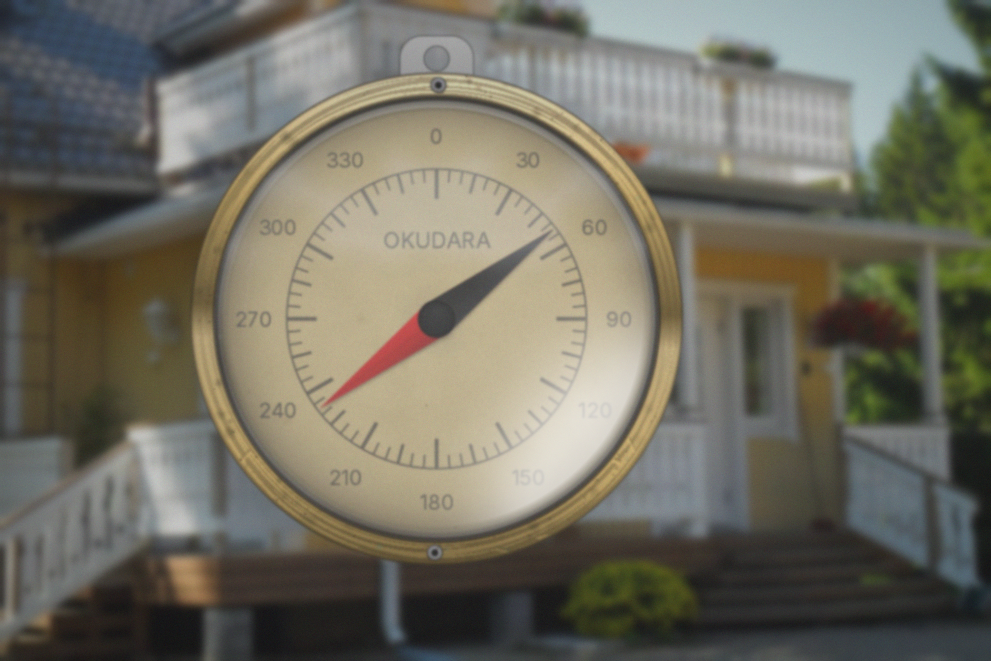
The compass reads 232.5 °
